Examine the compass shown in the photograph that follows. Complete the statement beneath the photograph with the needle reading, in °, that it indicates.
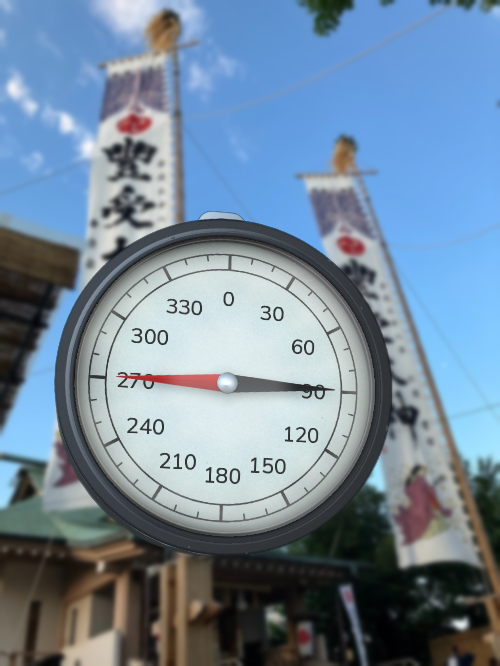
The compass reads 270 °
